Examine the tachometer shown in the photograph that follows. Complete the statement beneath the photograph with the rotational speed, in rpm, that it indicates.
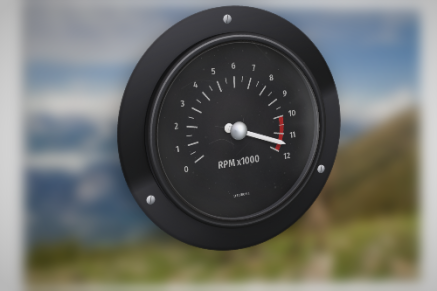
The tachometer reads 11500 rpm
